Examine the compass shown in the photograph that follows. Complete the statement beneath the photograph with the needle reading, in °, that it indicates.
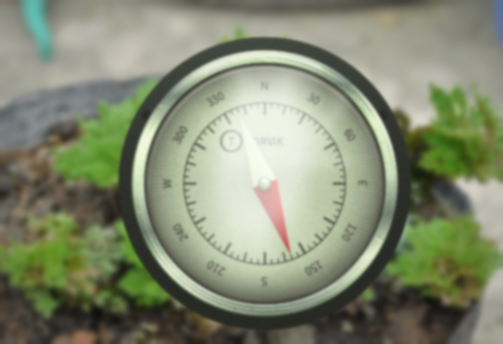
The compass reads 160 °
